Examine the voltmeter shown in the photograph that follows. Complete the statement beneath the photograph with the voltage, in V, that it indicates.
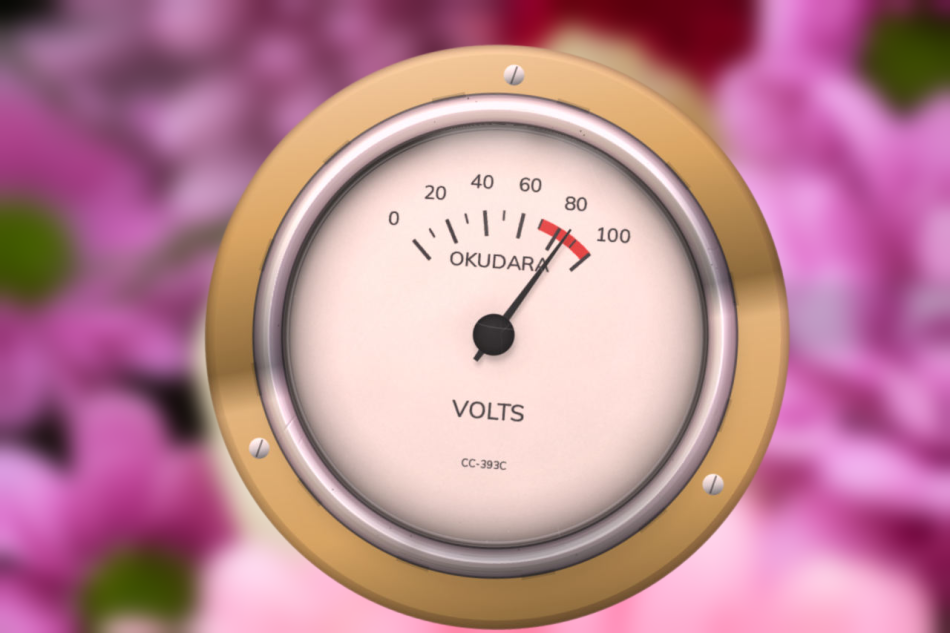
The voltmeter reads 85 V
